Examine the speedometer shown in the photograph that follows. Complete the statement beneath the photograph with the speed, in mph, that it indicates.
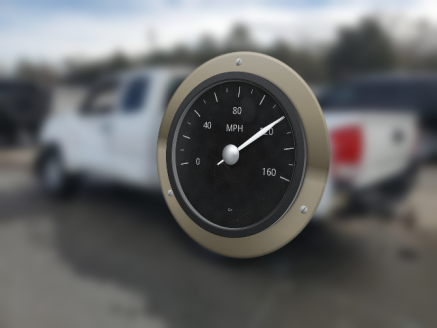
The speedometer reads 120 mph
